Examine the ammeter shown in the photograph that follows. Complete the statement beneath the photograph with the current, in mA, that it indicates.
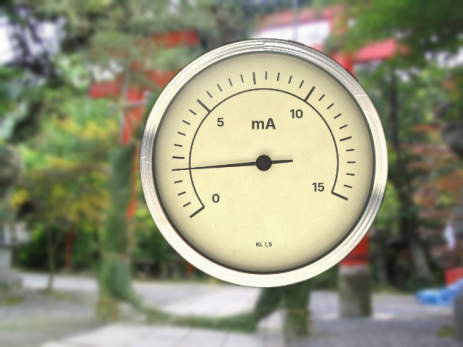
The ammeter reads 2 mA
